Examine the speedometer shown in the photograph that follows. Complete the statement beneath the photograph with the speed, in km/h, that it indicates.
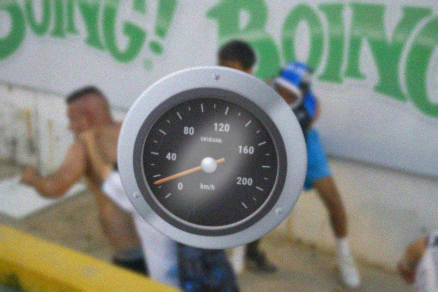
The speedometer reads 15 km/h
